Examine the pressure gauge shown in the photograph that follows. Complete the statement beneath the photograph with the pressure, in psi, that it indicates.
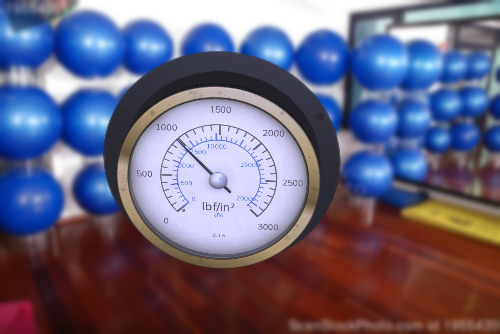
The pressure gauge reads 1000 psi
